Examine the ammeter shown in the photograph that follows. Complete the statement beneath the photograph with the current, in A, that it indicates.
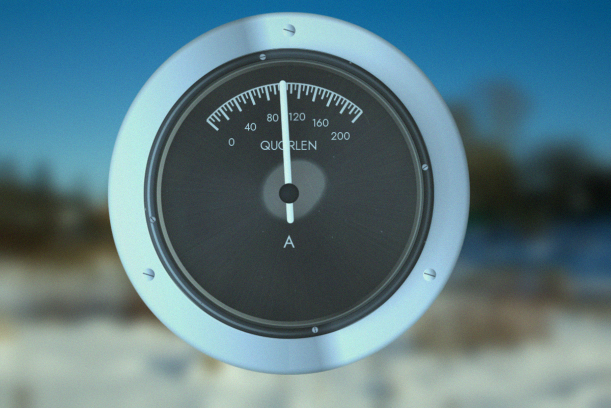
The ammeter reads 100 A
